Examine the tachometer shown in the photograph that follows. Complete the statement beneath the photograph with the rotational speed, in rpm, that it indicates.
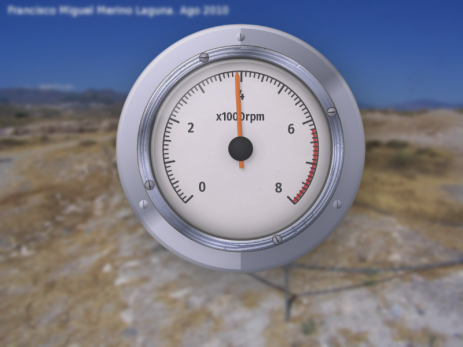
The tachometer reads 3900 rpm
